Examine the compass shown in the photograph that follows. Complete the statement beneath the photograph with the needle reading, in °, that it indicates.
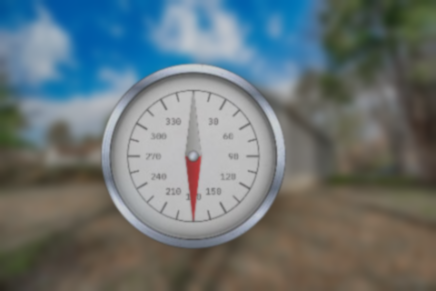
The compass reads 180 °
